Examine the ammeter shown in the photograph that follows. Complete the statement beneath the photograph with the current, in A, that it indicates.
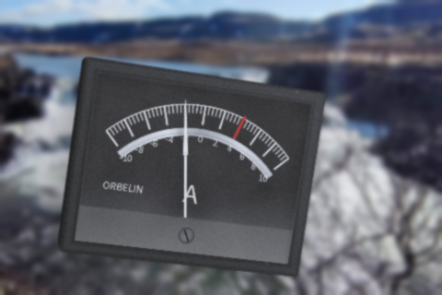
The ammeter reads -2 A
